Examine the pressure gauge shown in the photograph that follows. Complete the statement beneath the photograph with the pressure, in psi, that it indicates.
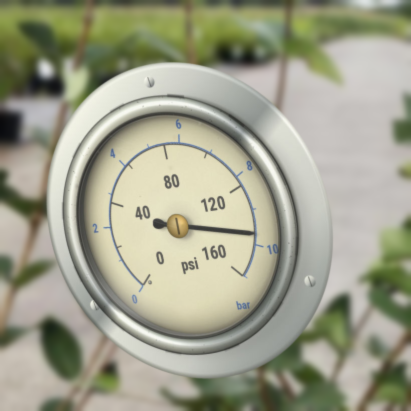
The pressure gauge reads 140 psi
